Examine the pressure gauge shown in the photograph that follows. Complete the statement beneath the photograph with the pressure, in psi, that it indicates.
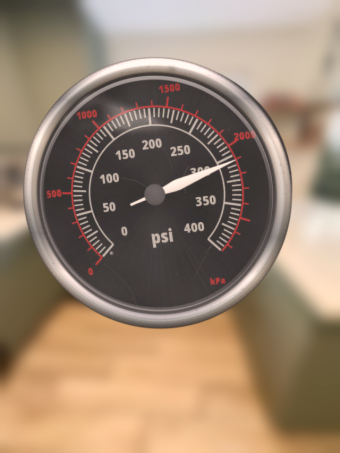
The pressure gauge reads 305 psi
